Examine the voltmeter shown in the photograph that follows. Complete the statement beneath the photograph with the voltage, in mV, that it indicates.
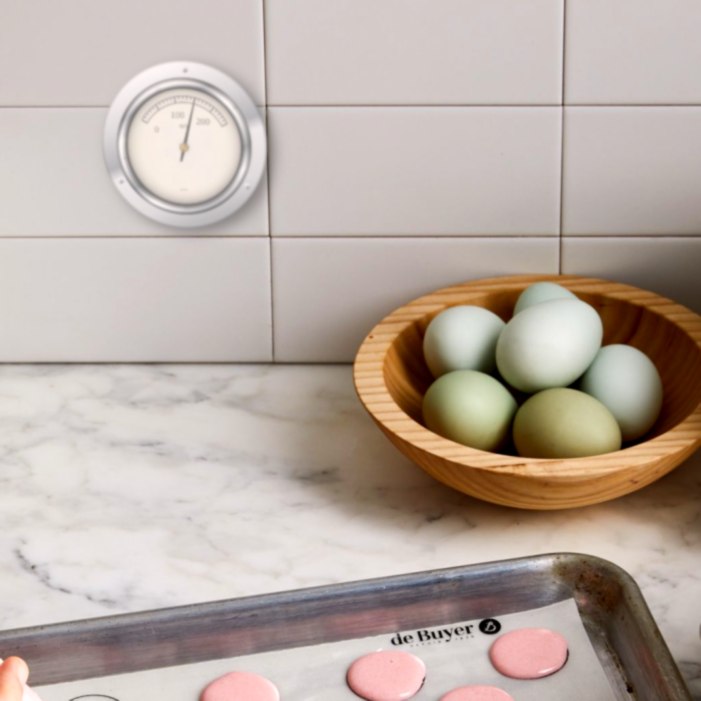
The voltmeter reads 150 mV
